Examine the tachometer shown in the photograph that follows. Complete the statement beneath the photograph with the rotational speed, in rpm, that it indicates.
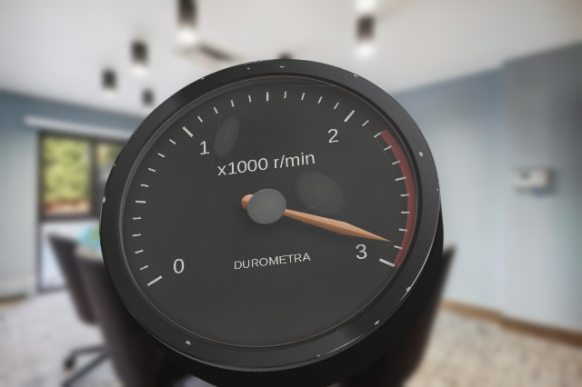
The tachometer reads 2900 rpm
